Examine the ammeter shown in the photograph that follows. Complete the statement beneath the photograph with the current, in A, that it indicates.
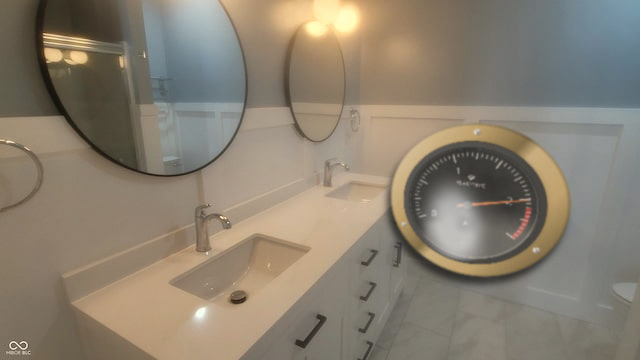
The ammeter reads 2 A
